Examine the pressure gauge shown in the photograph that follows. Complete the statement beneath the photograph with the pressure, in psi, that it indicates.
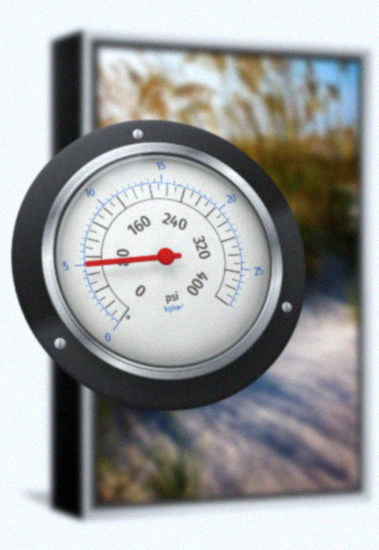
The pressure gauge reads 70 psi
